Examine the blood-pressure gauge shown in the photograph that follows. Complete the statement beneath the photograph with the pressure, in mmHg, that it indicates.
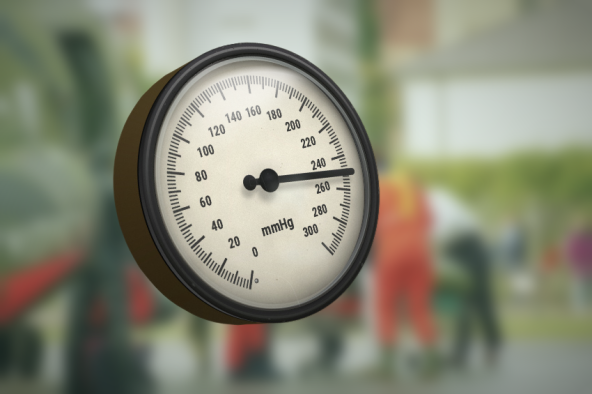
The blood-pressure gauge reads 250 mmHg
